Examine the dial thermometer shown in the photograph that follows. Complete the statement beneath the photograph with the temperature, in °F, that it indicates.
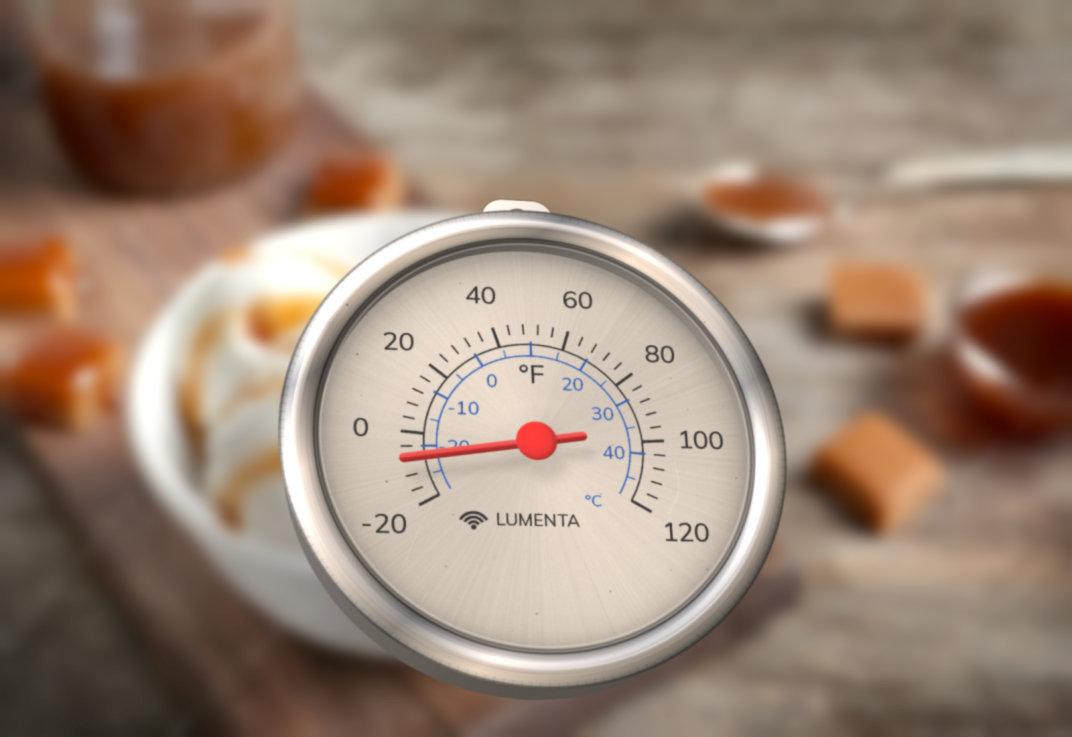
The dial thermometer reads -8 °F
